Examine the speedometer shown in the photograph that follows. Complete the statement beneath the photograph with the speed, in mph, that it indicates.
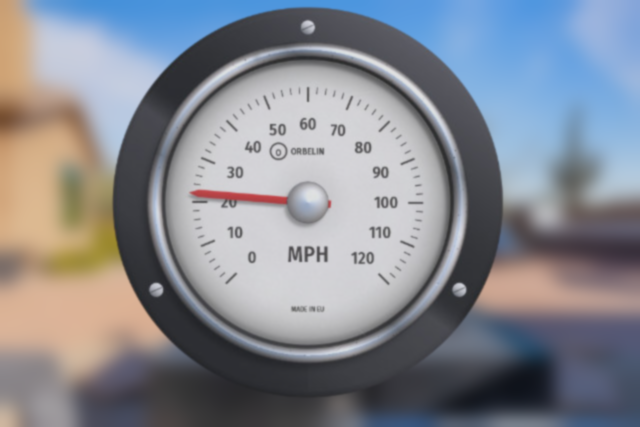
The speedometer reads 22 mph
